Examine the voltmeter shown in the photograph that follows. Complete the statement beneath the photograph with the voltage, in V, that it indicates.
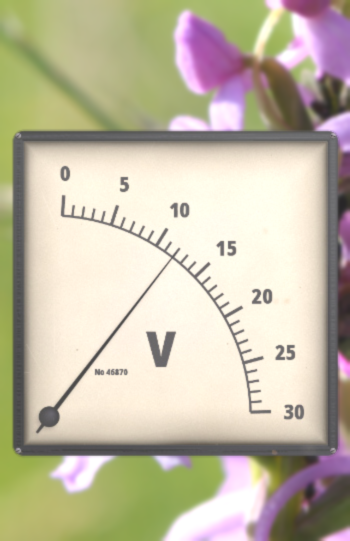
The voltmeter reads 12 V
